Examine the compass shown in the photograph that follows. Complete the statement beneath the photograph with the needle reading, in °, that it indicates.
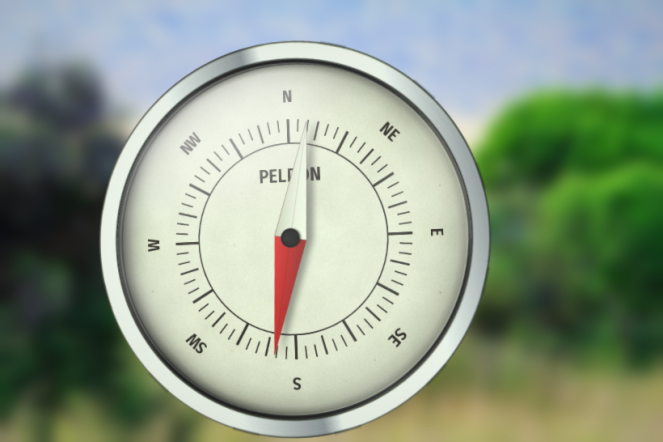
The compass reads 190 °
